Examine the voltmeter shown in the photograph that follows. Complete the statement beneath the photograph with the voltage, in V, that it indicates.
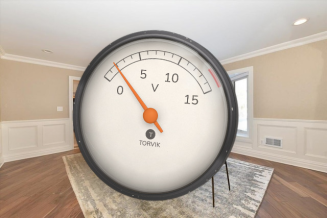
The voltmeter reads 2 V
